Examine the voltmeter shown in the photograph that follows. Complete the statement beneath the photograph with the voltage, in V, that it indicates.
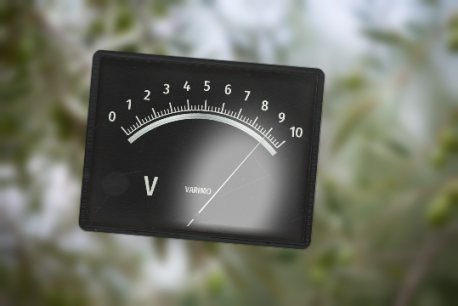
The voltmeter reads 9 V
